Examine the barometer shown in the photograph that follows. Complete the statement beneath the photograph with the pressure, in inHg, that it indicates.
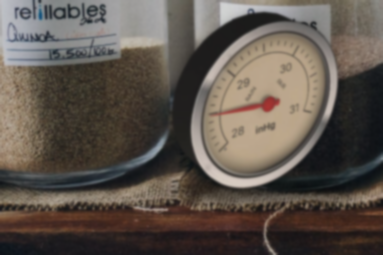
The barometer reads 28.5 inHg
